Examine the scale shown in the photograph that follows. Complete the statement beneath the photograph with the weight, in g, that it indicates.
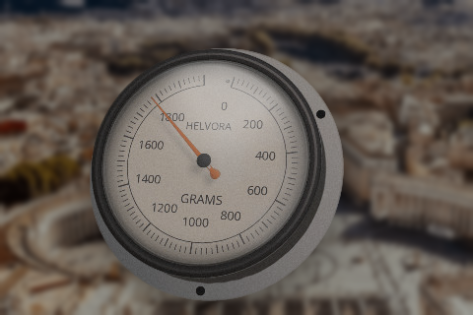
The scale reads 1780 g
